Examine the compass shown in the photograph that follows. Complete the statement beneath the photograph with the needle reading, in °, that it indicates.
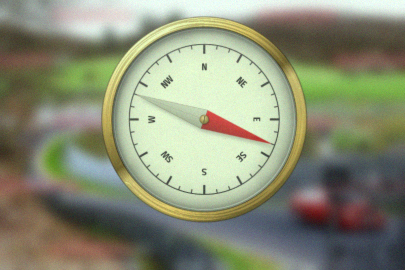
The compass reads 110 °
